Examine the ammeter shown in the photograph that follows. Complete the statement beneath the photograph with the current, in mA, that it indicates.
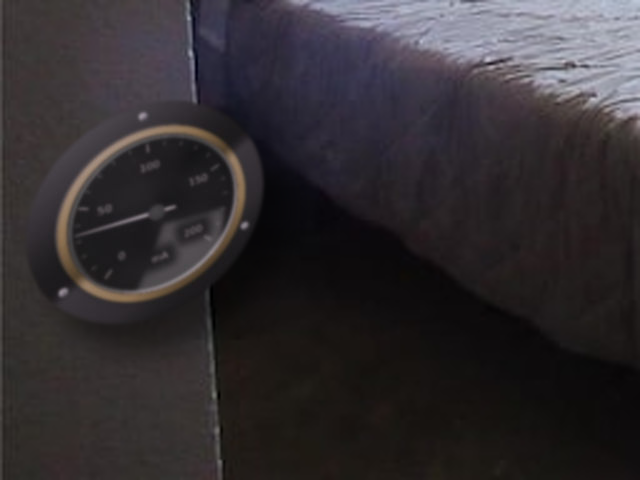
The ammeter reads 35 mA
